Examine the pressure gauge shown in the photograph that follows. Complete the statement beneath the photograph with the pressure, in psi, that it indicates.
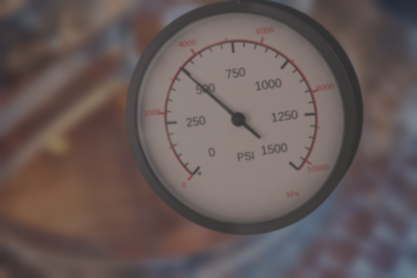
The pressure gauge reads 500 psi
